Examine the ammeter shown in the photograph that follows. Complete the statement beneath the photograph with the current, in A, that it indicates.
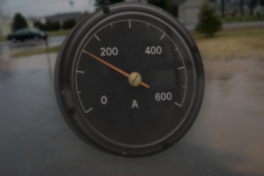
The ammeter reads 150 A
